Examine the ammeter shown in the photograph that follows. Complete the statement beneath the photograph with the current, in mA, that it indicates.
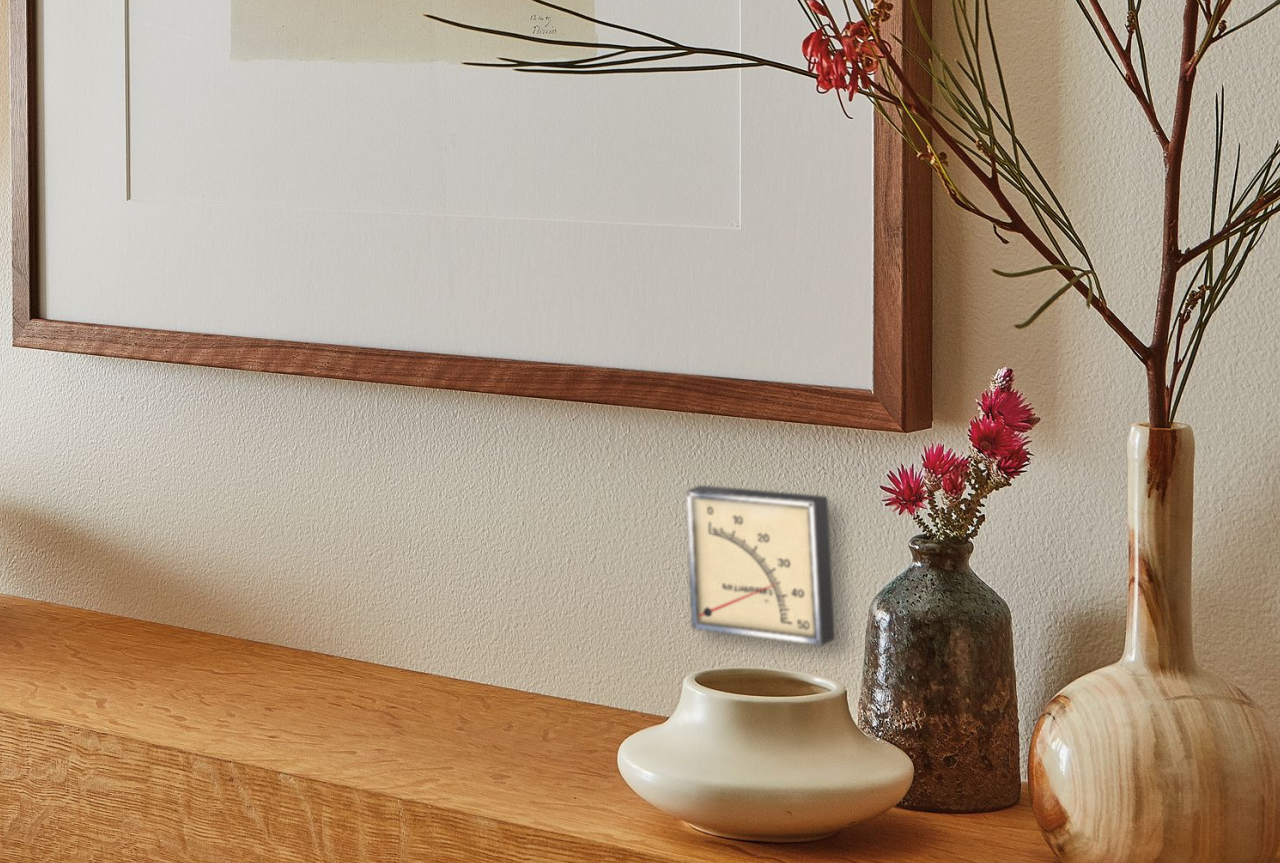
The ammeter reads 35 mA
